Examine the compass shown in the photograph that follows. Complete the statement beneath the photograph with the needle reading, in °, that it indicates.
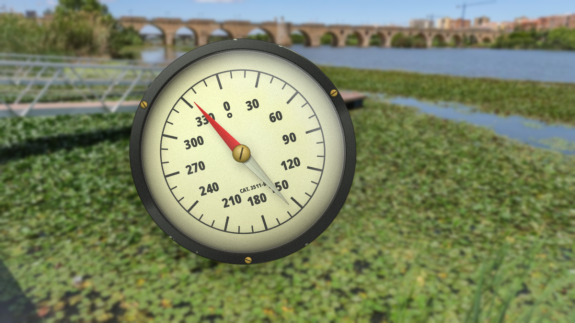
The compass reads 335 °
